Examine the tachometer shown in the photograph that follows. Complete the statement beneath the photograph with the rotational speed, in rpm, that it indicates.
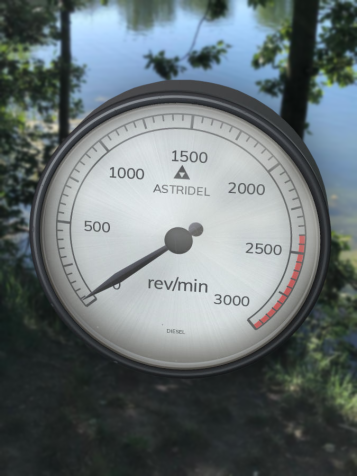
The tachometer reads 50 rpm
